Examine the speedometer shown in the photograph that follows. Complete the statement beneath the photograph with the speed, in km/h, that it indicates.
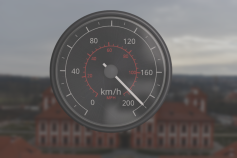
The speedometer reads 190 km/h
